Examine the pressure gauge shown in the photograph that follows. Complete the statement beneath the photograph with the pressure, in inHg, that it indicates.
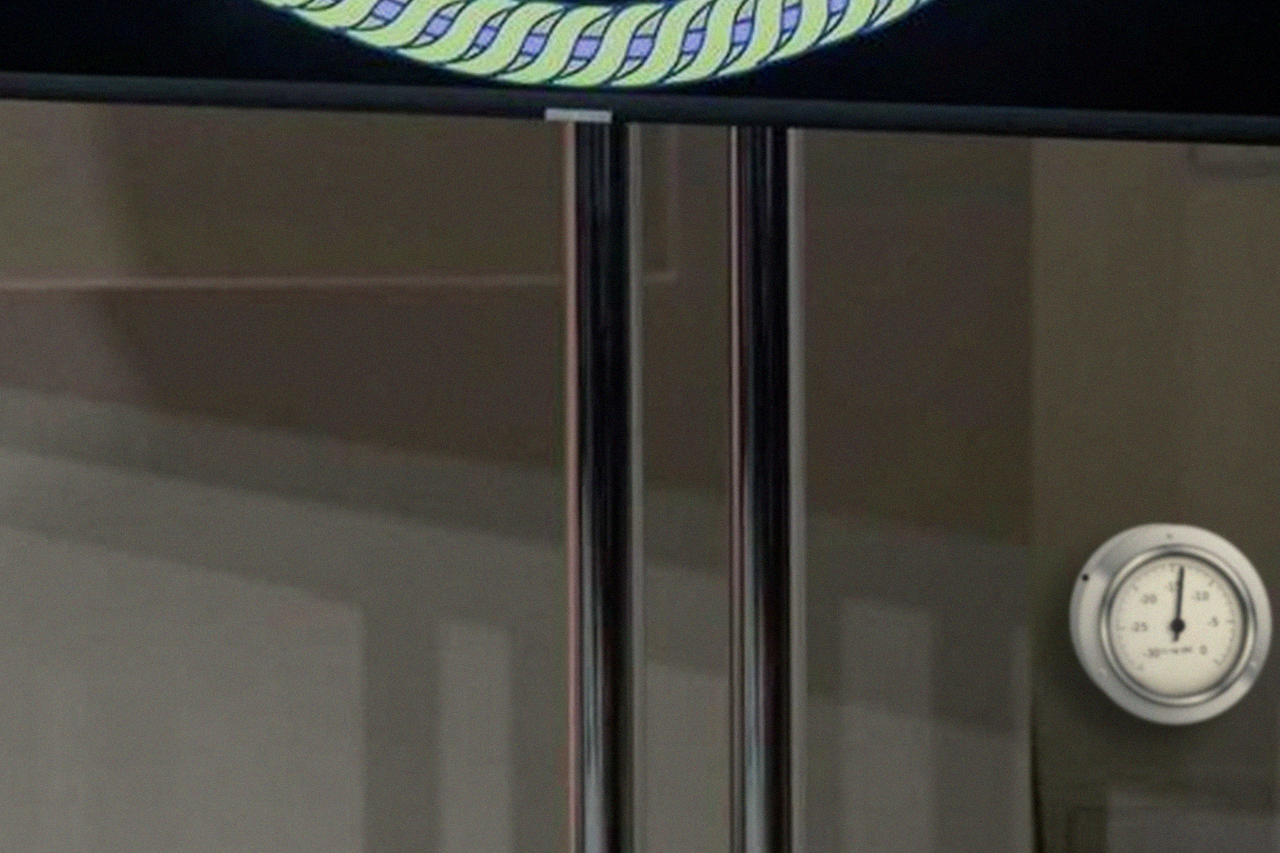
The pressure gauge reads -14 inHg
